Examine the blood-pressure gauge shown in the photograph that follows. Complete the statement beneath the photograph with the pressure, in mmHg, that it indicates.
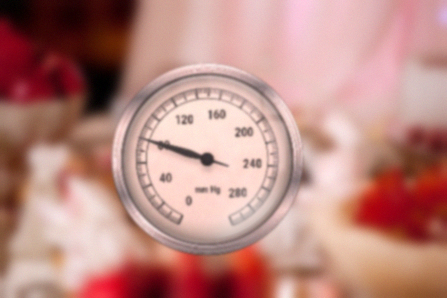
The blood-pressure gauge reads 80 mmHg
